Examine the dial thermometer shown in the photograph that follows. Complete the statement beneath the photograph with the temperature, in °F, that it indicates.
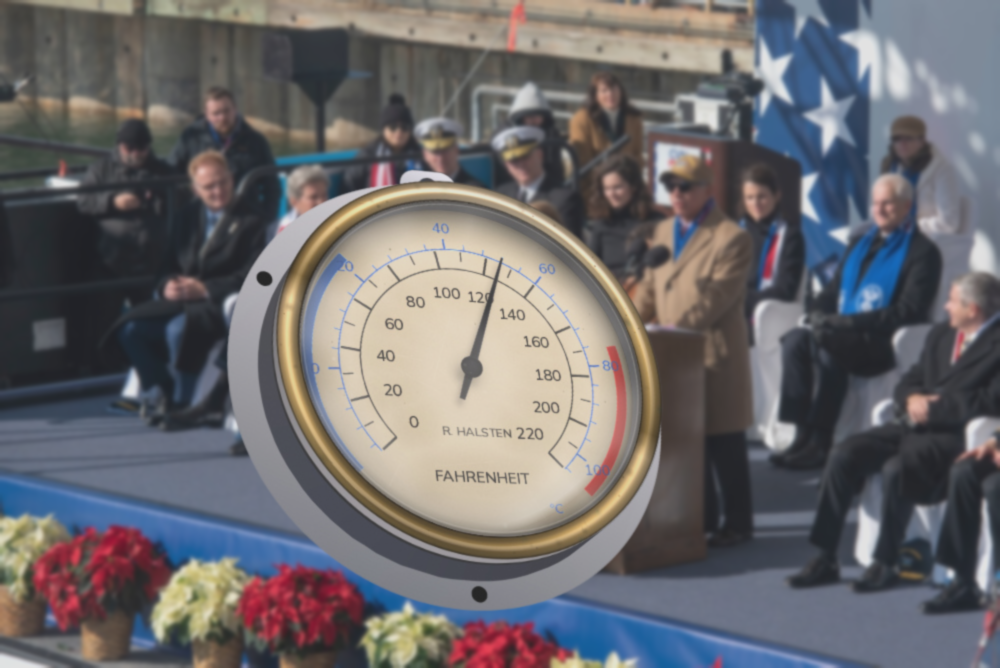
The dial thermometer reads 125 °F
